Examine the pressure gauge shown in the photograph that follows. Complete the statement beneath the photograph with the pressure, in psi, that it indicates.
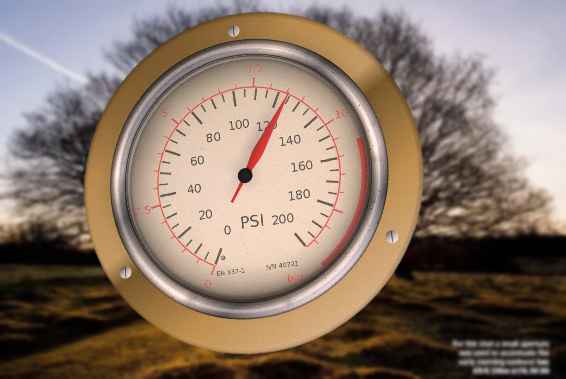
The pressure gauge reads 125 psi
